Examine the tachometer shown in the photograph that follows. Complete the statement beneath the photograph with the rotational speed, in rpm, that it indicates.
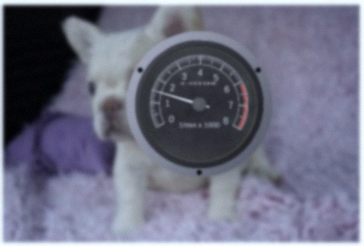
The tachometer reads 1500 rpm
